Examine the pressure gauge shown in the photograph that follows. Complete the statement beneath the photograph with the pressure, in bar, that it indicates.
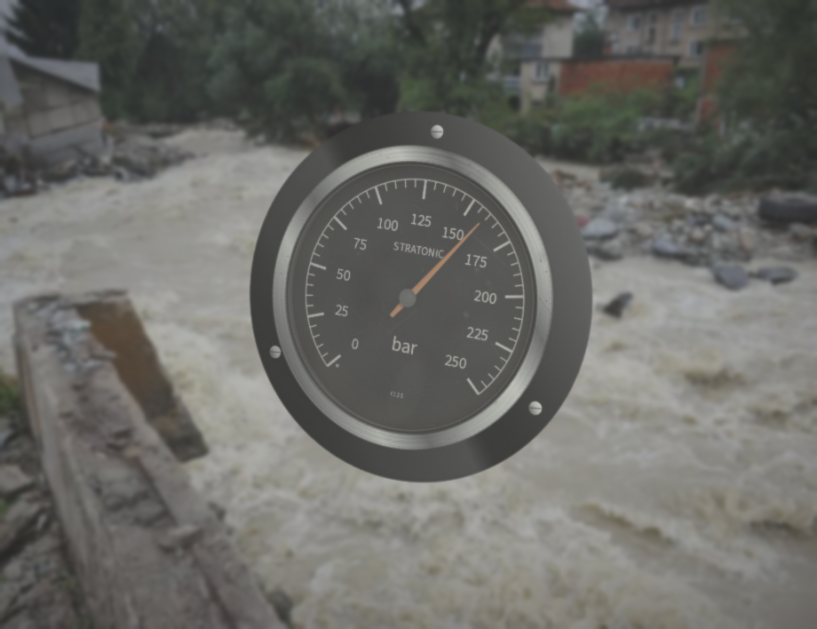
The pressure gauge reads 160 bar
